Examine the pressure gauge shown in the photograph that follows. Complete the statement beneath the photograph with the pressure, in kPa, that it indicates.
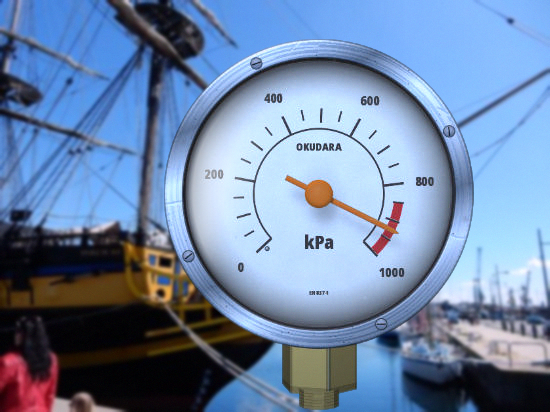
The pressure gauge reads 925 kPa
